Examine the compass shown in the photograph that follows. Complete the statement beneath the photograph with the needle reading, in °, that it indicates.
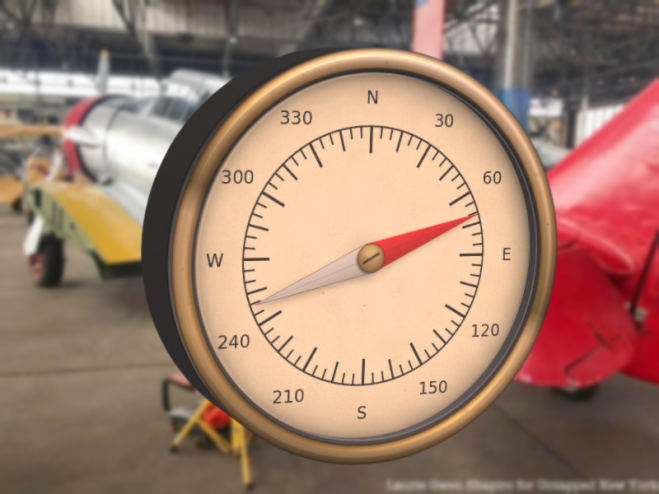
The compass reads 70 °
